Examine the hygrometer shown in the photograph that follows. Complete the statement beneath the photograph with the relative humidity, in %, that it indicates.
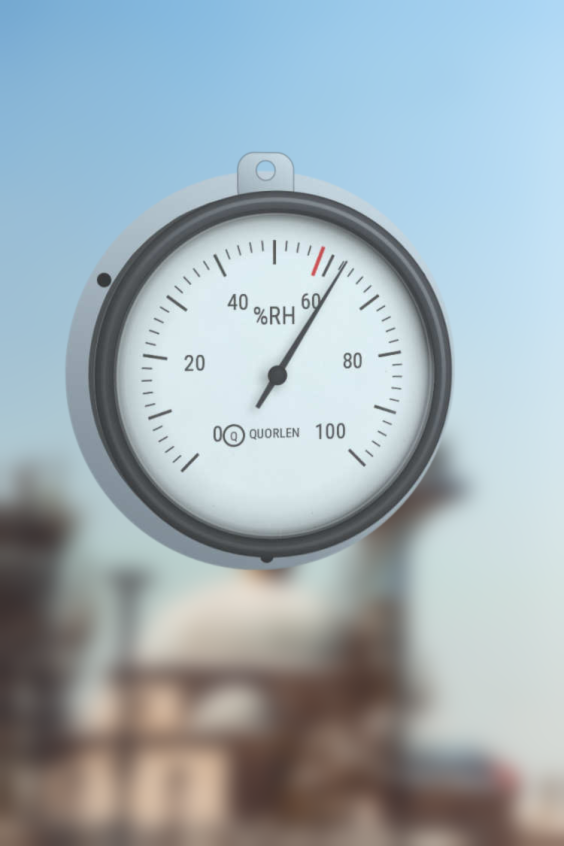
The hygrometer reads 62 %
